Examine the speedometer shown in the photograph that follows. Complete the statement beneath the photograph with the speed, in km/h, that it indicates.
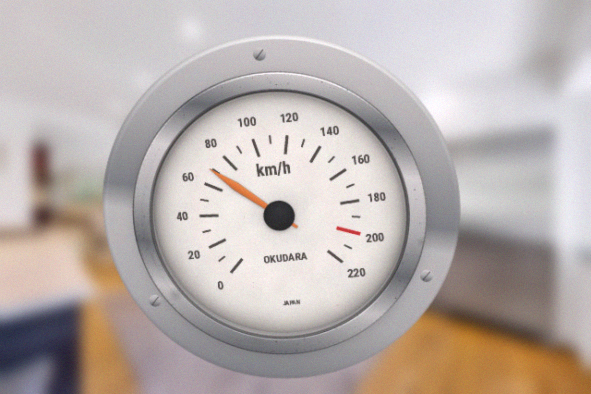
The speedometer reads 70 km/h
